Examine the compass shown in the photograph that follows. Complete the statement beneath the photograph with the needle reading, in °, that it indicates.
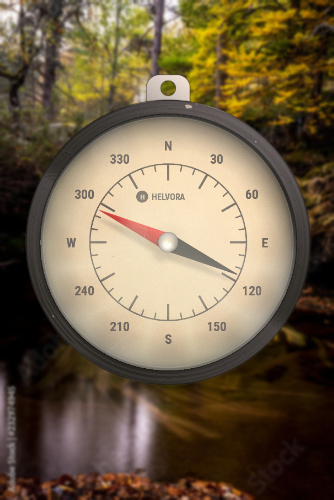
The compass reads 295 °
